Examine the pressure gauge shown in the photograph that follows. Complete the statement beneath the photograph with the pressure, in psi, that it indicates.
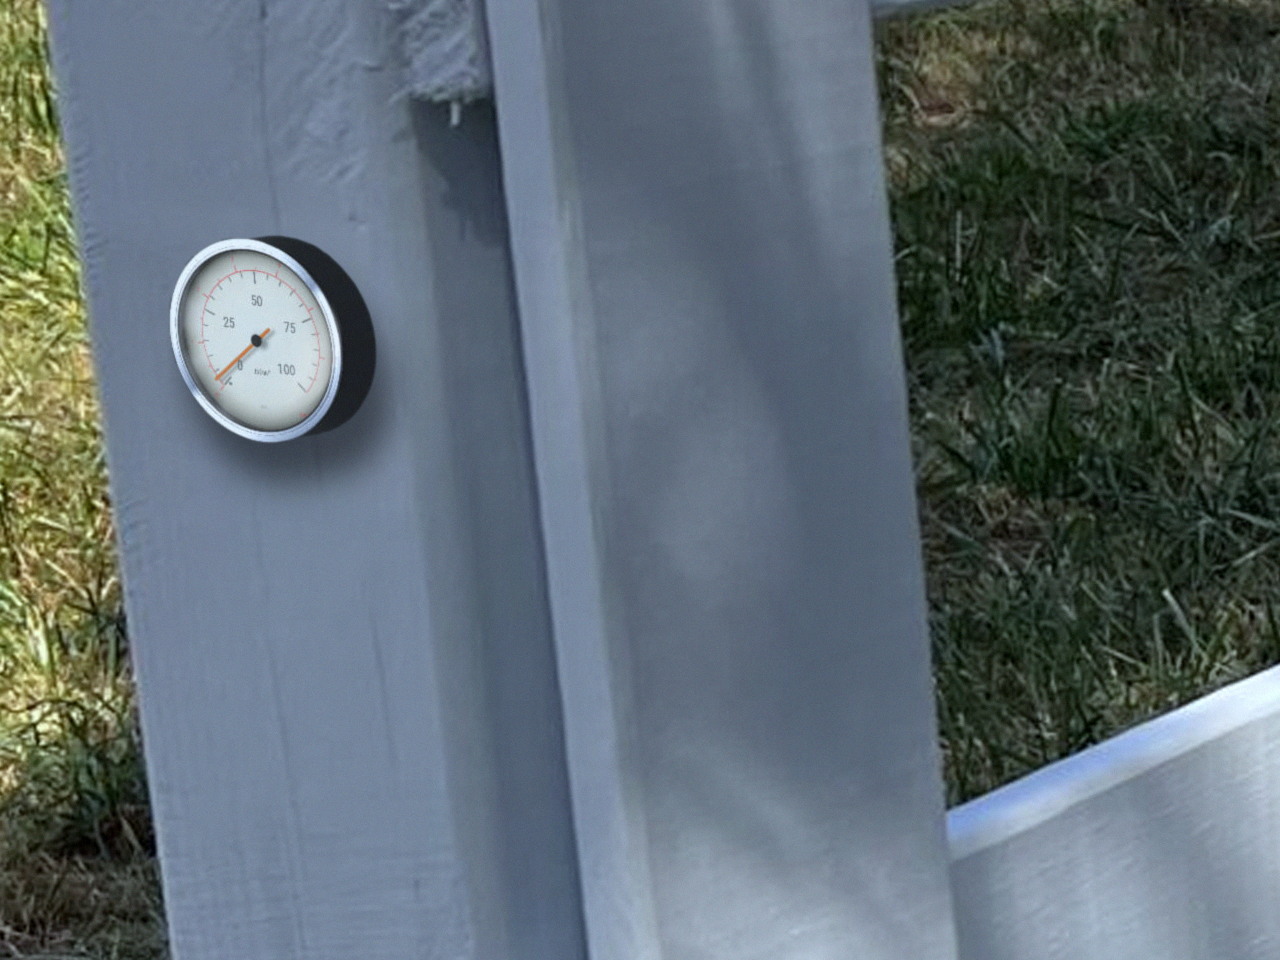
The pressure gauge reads 2.5 psi
